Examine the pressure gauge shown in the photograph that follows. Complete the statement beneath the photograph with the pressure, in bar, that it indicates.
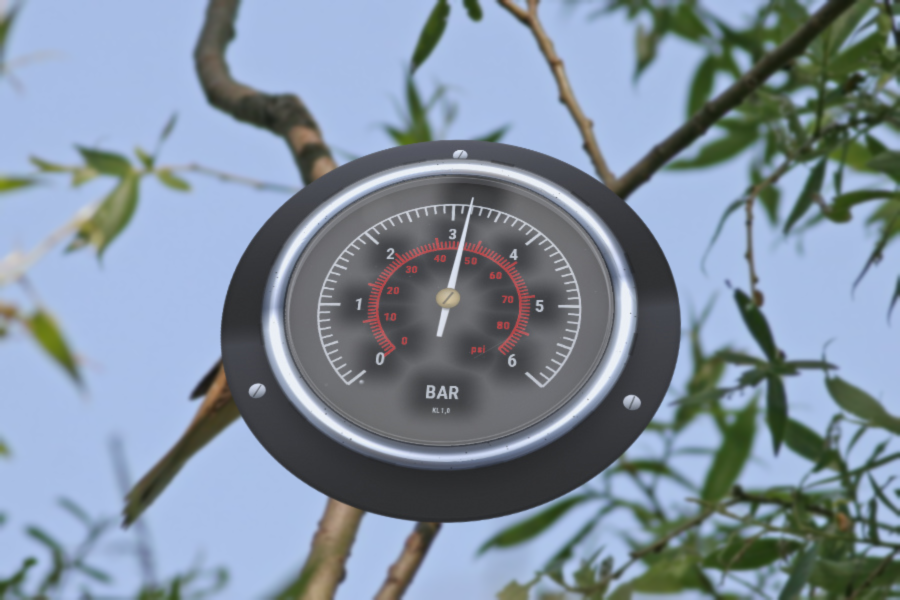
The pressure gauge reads 3.2 bar
